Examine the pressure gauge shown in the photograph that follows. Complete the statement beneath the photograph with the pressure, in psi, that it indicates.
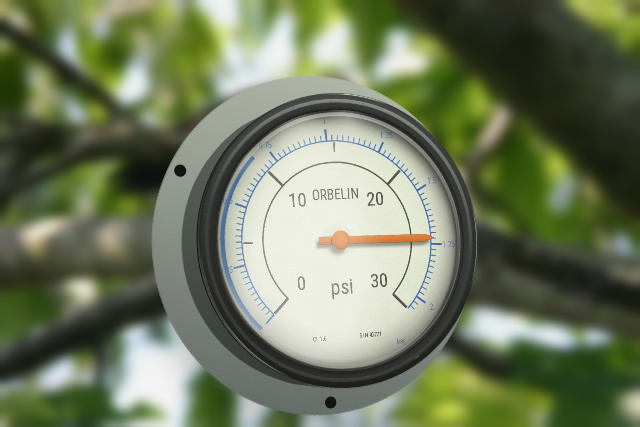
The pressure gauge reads 25 psi
